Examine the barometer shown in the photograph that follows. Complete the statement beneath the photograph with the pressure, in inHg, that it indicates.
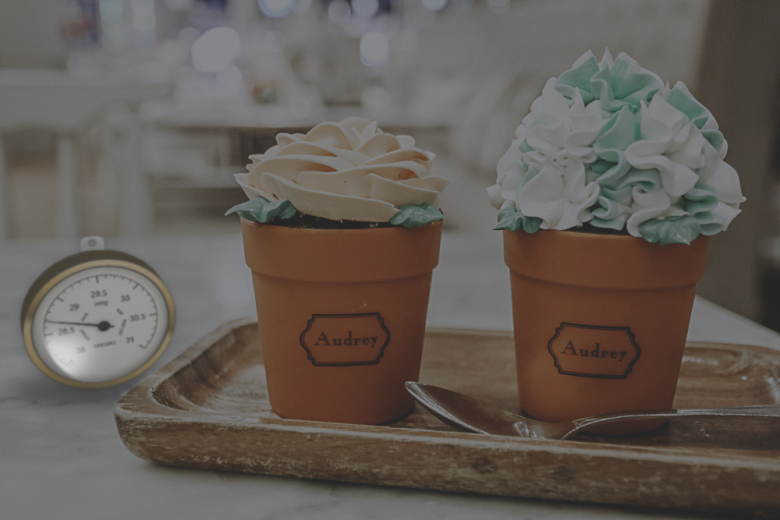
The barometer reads 28.7 inHg
